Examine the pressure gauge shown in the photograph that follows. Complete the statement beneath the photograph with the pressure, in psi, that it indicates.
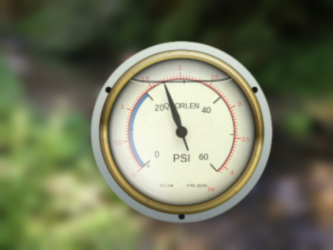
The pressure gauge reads 25 psi
